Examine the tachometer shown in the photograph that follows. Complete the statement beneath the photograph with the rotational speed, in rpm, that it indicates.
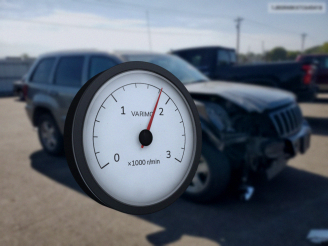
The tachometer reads 1800 rpm
